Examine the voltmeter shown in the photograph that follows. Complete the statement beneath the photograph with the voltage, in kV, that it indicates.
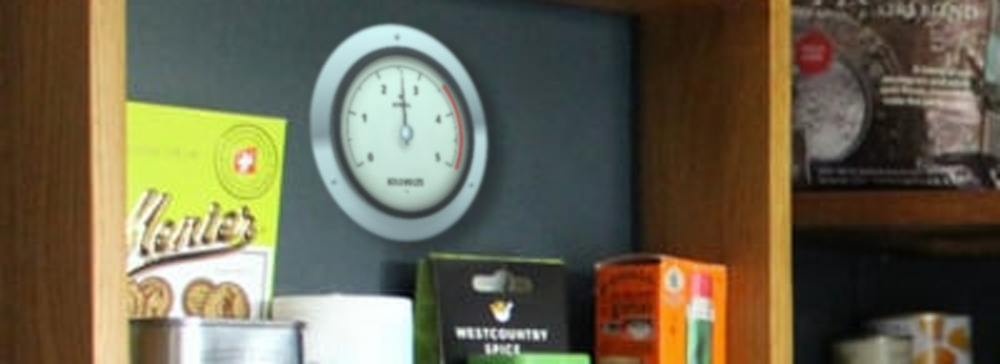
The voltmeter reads 2.5 kV
